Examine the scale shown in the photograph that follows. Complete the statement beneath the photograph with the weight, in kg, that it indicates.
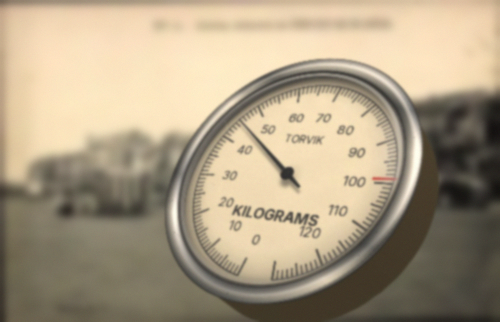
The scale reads 45 kg
